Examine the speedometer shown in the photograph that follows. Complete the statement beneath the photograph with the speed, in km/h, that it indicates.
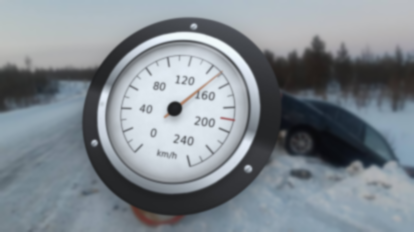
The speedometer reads 150 km/h
